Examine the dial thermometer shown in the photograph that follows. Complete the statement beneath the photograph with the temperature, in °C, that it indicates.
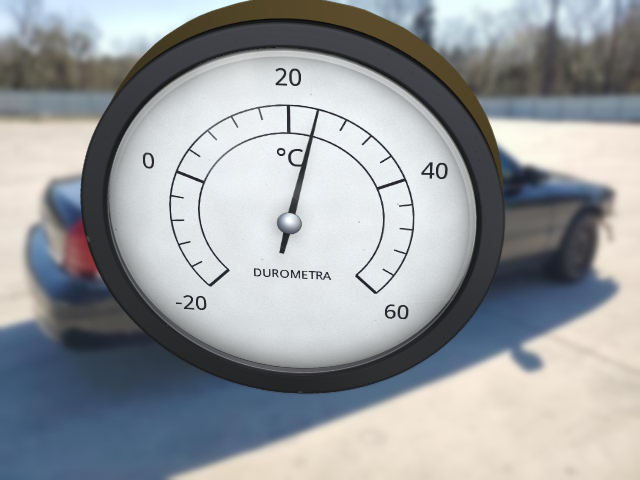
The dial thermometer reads 24 °C
